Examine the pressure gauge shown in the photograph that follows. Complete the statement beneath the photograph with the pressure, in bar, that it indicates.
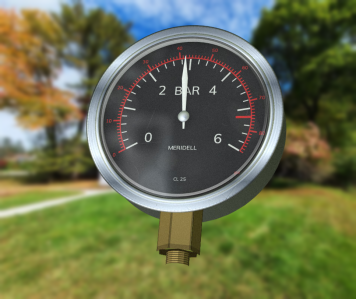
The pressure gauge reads 2.9 bar
